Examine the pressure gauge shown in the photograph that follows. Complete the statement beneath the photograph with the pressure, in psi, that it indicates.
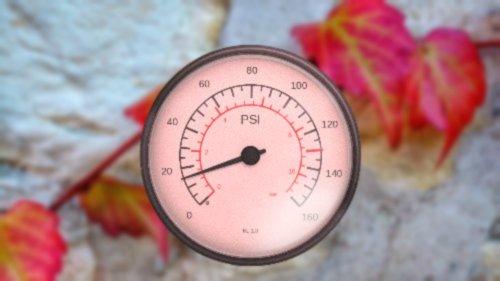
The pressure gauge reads 15 psi
